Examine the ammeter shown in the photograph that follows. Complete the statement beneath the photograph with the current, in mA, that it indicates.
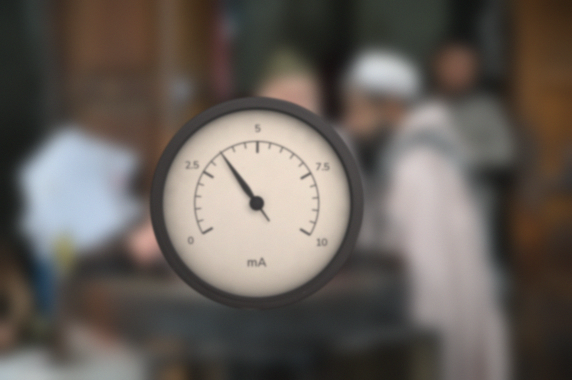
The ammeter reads 3.5 mA
